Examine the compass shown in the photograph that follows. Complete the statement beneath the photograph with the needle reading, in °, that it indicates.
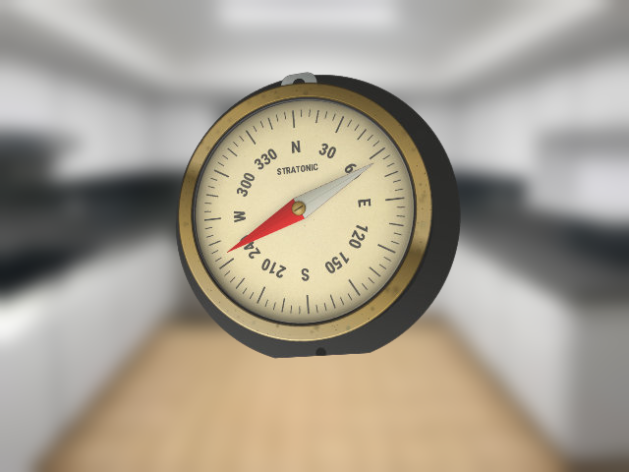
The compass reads 245 °
